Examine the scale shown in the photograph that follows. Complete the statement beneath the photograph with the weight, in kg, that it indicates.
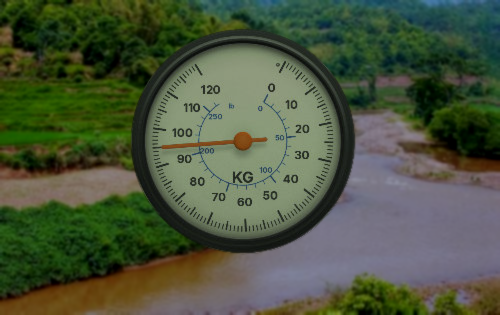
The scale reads 95 kg
